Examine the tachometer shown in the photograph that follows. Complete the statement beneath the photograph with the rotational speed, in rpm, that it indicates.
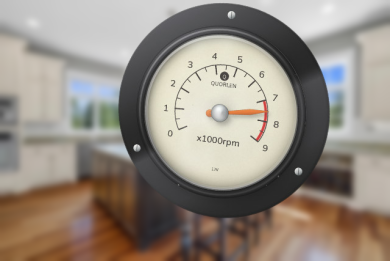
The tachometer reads 7500 rpm
